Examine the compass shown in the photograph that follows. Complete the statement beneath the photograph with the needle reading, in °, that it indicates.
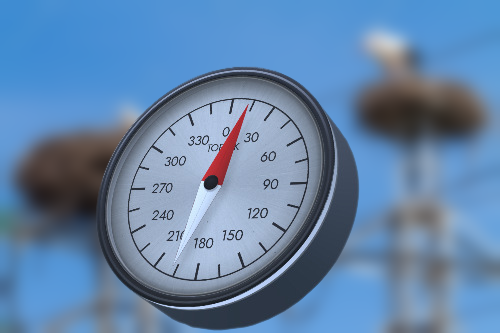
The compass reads 15 °
